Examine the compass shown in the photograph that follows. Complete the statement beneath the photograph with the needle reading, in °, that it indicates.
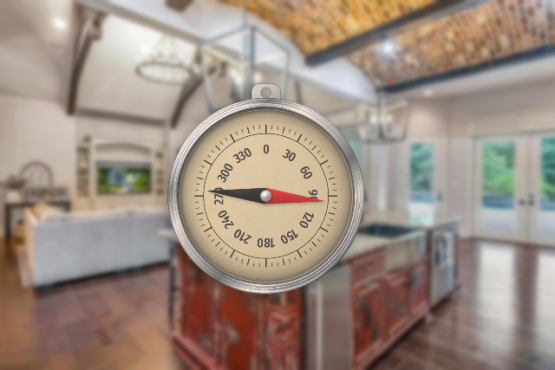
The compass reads 95 °
